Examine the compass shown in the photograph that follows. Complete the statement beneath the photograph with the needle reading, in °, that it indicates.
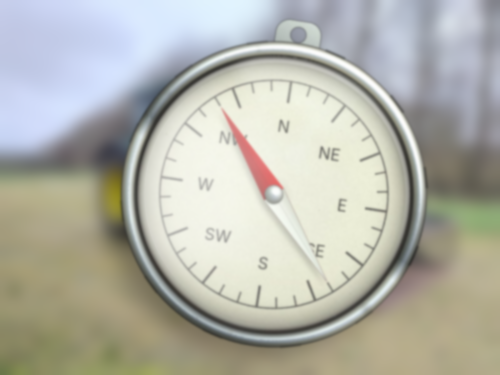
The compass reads 320 °
